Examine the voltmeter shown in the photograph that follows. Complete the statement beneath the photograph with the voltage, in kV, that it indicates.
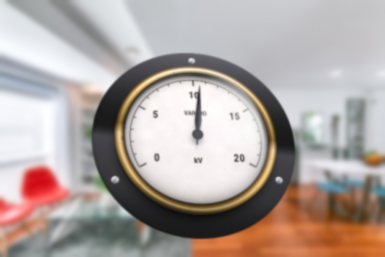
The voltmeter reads 10.5 kV
